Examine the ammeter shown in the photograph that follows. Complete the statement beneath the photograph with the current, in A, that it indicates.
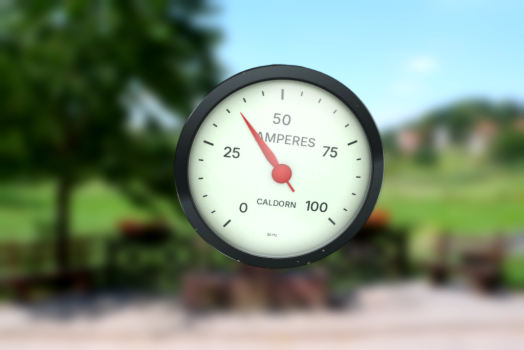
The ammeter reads 37.5 A
